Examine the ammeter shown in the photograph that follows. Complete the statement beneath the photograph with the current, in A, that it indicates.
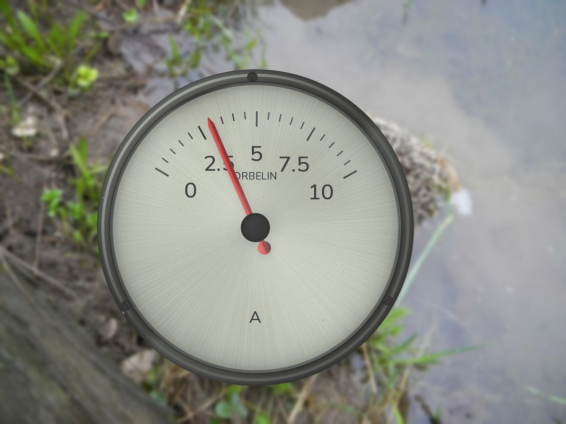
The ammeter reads 3 A
